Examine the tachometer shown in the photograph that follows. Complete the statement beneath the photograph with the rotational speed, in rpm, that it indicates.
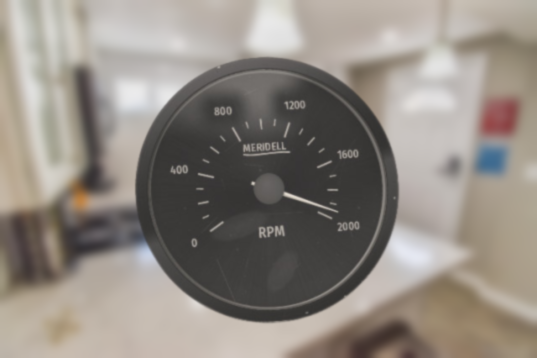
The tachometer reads 1950 rpm
